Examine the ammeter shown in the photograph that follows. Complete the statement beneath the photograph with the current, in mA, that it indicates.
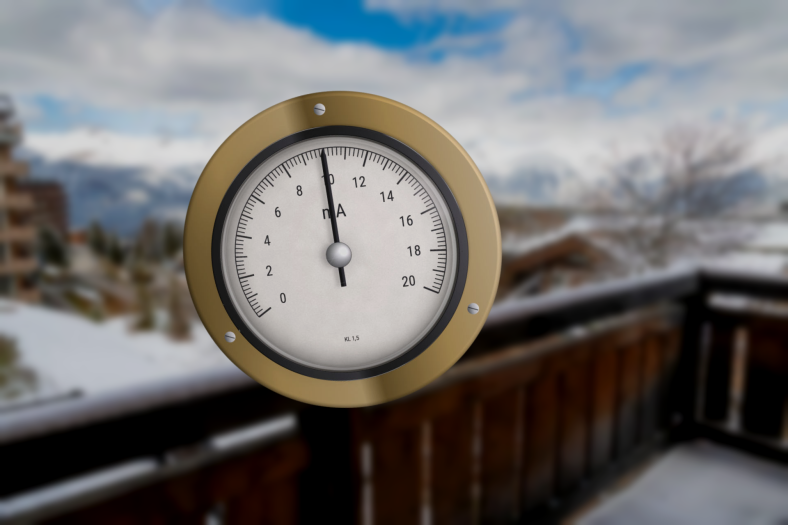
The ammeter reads 10 mA
